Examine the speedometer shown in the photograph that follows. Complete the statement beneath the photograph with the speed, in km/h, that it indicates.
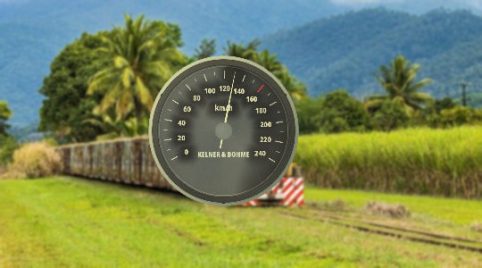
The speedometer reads 130 km/h
